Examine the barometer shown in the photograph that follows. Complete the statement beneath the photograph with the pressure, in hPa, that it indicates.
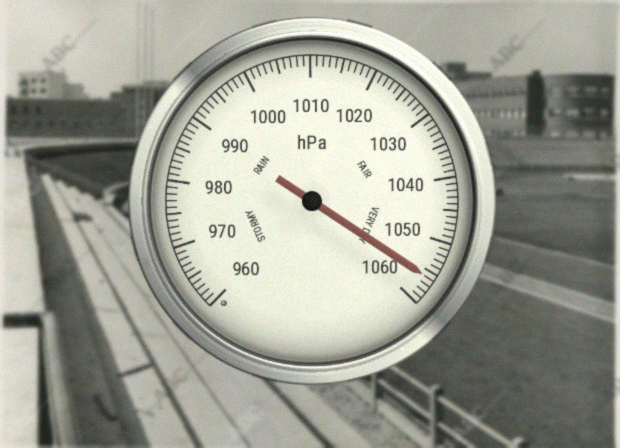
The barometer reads 1056 hPa
